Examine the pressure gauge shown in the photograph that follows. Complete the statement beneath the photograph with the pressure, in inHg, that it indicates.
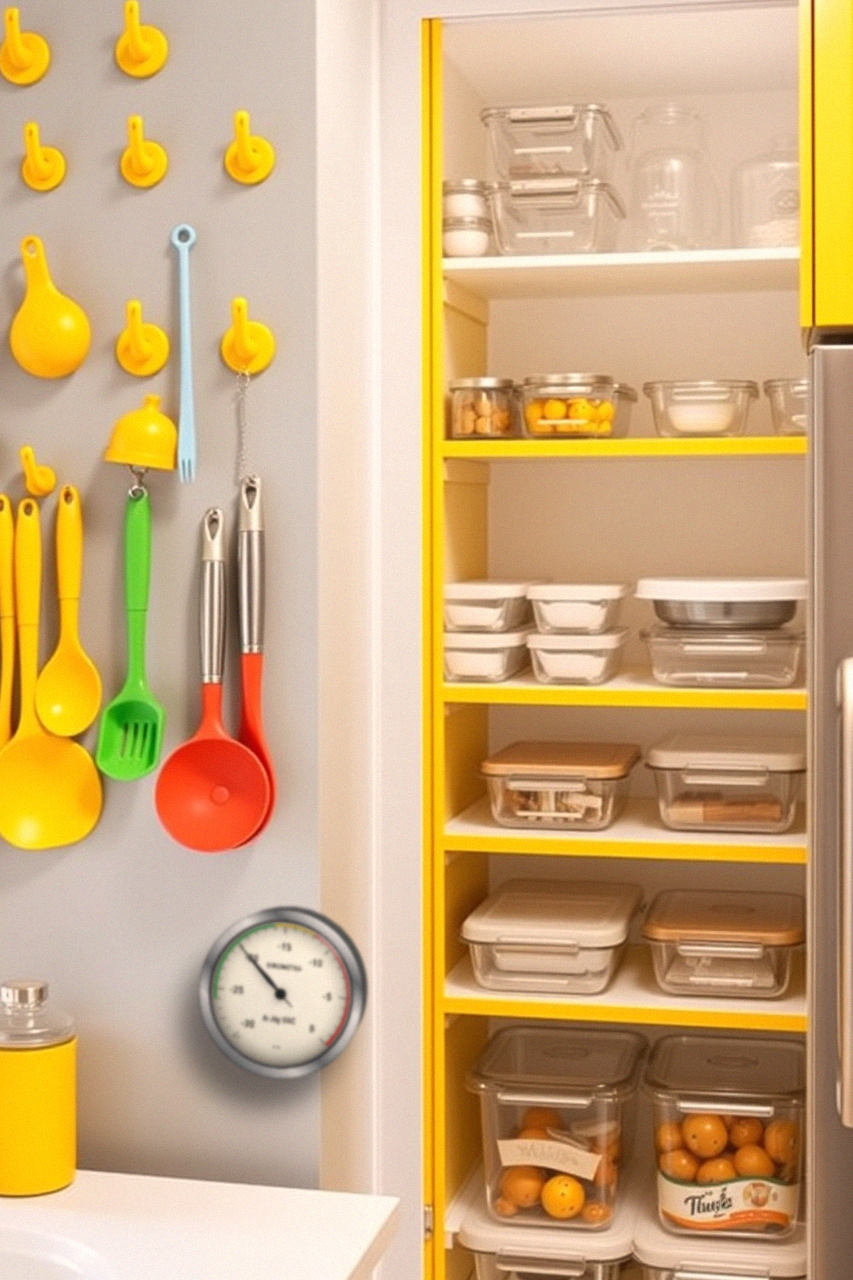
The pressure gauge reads -20 inHg
